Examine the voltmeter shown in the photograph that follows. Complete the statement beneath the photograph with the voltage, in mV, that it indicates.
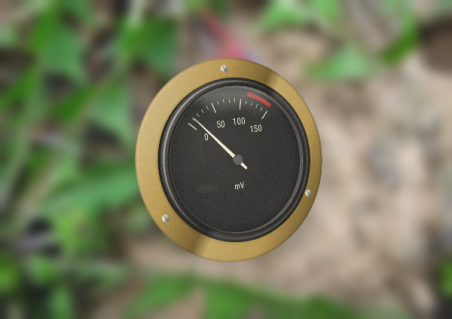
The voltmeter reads 10 mV
